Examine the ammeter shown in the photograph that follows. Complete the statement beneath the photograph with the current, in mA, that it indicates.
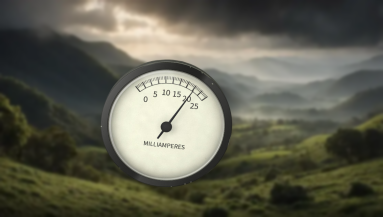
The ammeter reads 20 mA
